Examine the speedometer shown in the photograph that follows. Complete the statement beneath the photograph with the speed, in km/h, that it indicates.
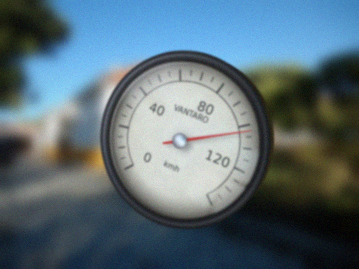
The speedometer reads 102.5 km/h
